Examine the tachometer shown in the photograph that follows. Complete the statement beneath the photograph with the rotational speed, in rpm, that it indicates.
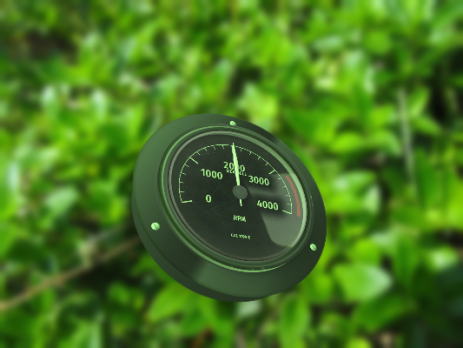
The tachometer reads 2000 rpm
